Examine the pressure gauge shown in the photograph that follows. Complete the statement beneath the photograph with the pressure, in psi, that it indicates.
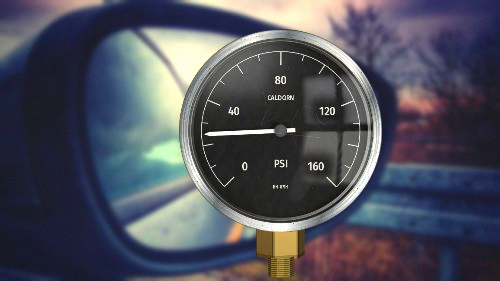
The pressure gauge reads 25 psi
